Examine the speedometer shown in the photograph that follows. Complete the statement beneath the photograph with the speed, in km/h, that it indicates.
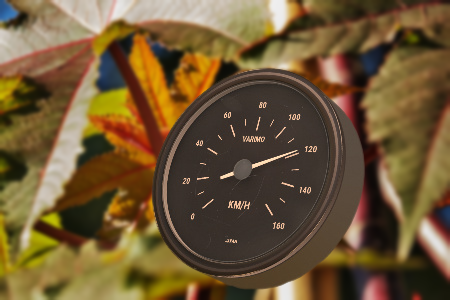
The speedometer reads 120 km/h
